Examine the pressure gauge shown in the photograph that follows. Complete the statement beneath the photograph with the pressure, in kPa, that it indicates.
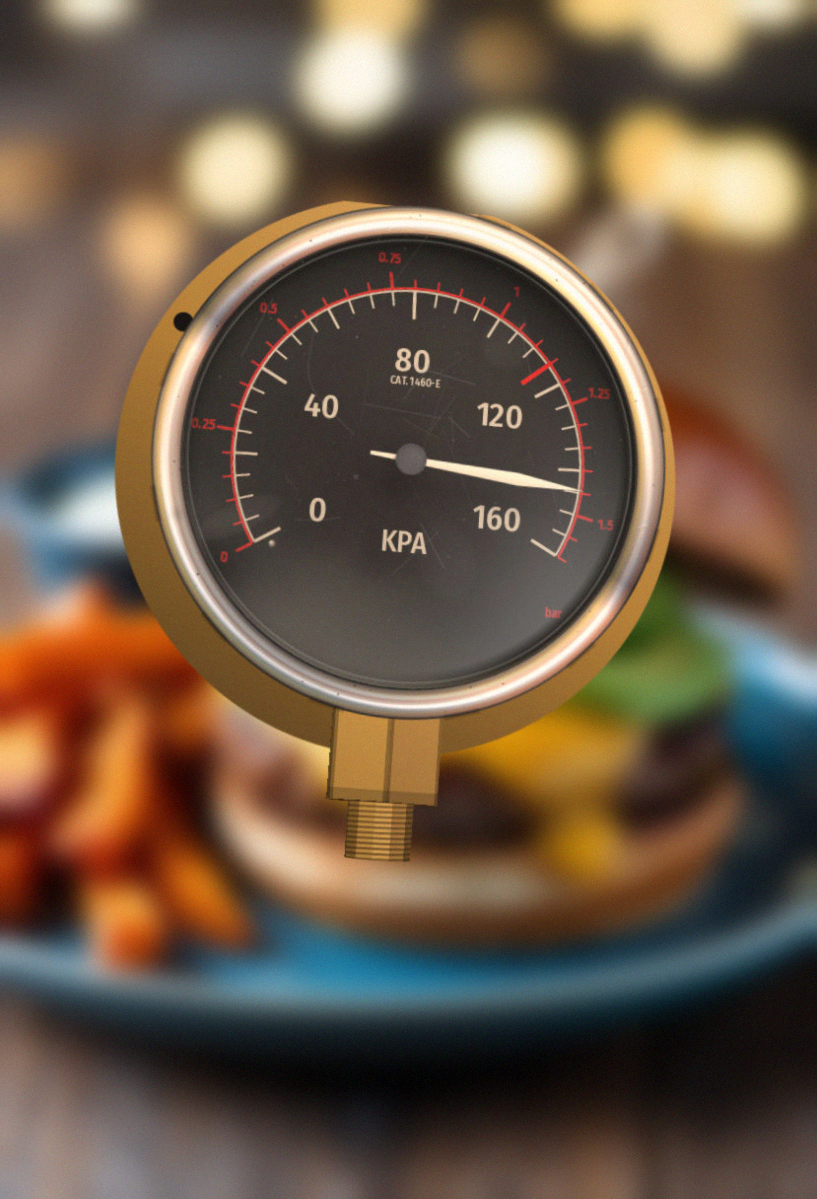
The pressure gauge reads 145 kPa
